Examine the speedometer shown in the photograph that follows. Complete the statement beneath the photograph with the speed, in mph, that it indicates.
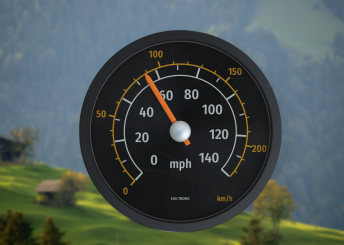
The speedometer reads 55 mph
